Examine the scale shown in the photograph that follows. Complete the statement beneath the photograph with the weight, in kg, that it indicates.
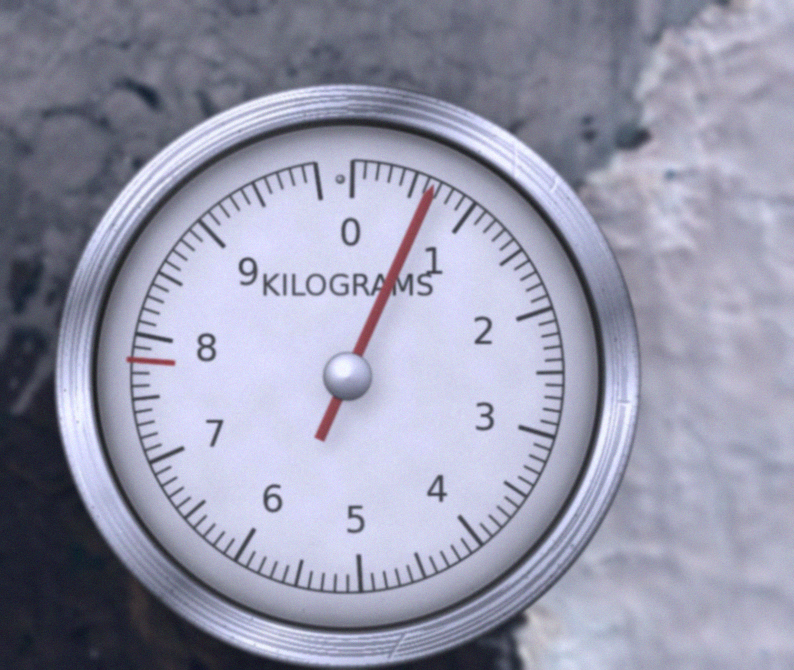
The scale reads 0.65 kg
